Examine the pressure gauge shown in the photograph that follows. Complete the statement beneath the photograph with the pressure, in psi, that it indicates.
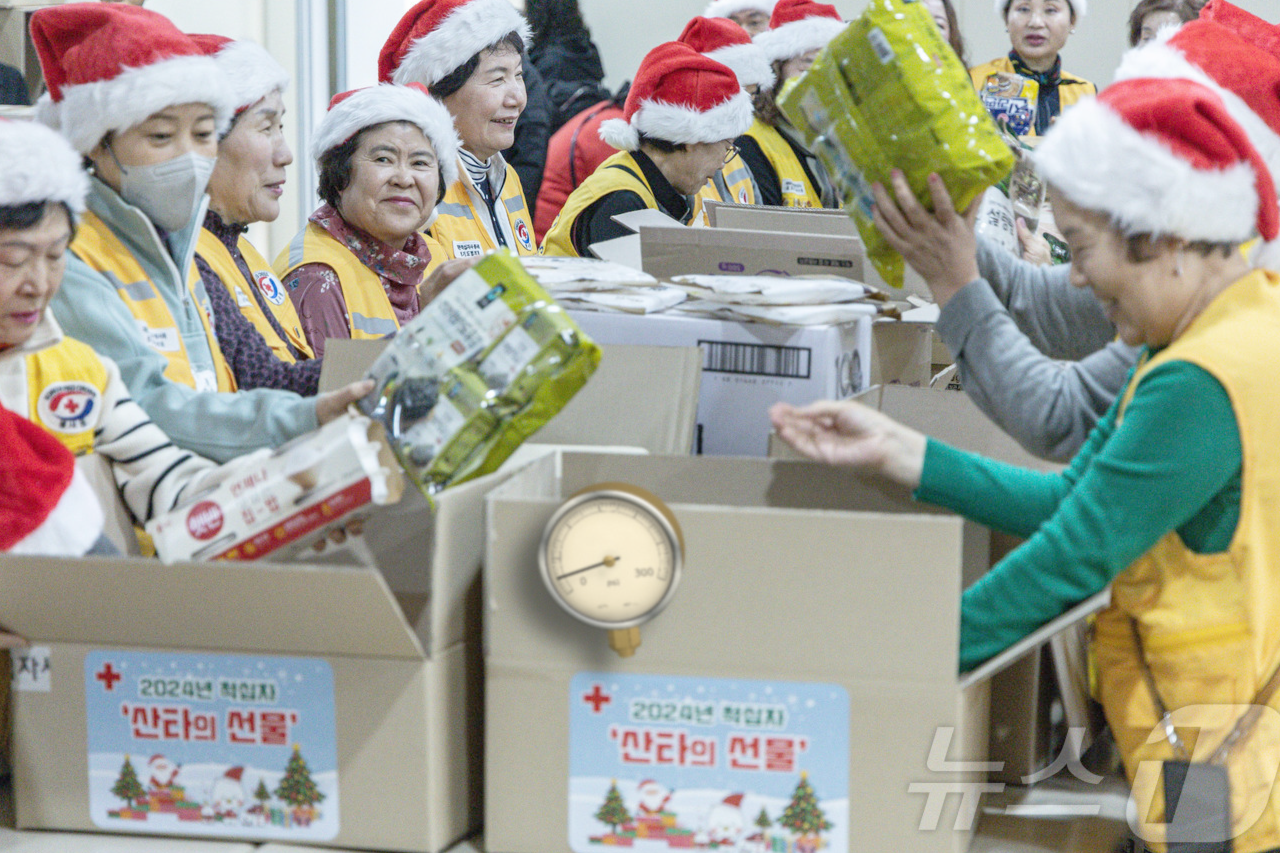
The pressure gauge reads 25 psi
